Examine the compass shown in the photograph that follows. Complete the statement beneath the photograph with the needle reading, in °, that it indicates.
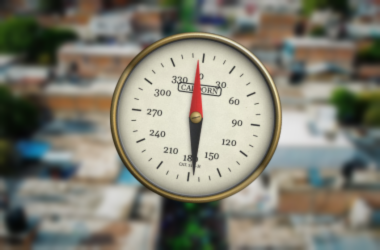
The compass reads 355 °
